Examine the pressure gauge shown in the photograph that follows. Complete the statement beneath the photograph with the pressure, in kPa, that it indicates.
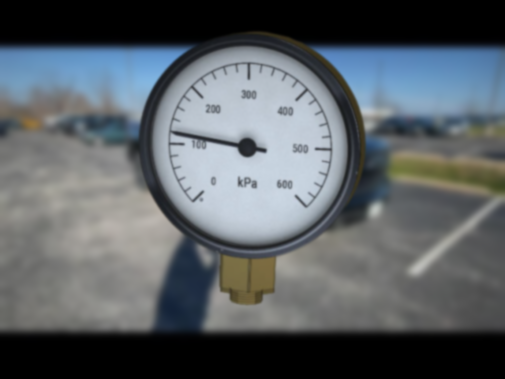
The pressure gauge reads 120 kPa
